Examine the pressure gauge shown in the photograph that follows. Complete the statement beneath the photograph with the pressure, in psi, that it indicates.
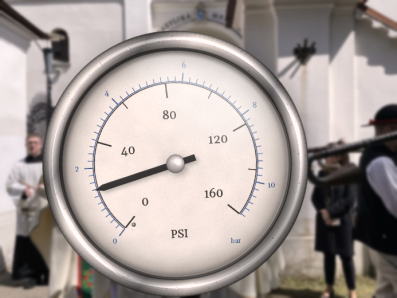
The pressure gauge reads 20 psi
